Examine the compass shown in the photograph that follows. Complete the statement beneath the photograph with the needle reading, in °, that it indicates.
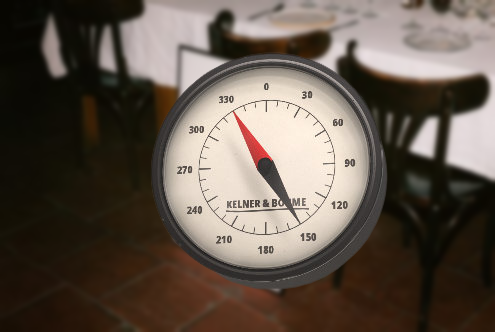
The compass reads 330 °
